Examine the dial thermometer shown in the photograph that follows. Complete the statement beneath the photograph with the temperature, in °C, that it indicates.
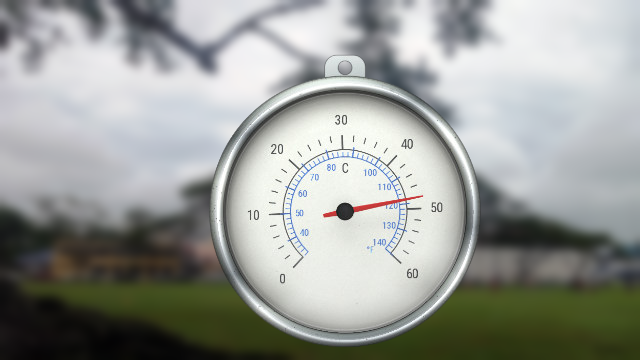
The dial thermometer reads 48 °C
